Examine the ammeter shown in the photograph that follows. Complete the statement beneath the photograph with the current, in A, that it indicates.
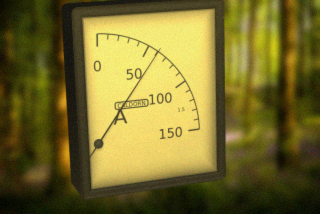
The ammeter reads 60 A
